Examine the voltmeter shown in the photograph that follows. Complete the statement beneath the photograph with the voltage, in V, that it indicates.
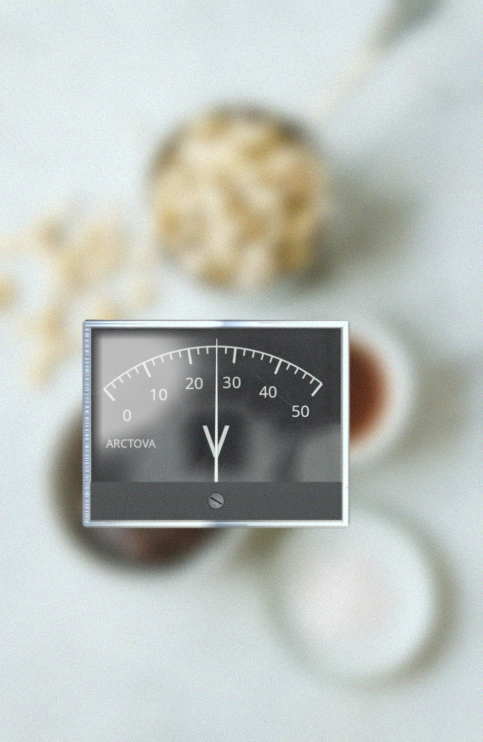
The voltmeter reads 26 V
